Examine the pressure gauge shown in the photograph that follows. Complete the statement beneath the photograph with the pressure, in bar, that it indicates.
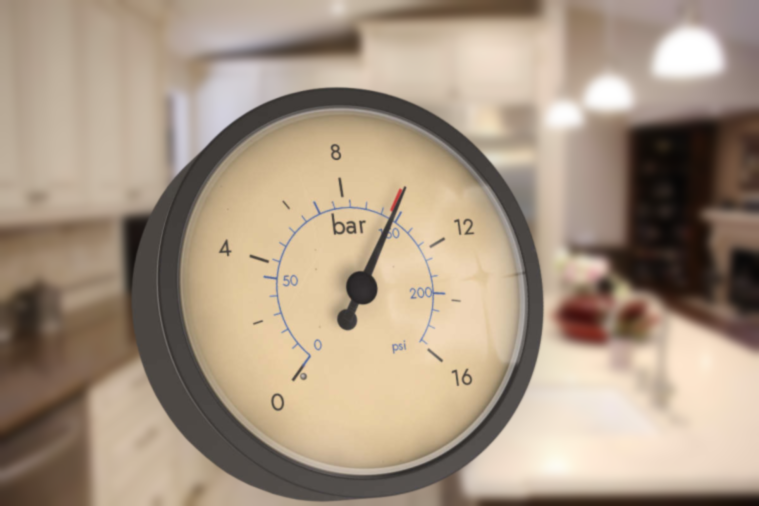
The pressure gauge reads 10 bar
